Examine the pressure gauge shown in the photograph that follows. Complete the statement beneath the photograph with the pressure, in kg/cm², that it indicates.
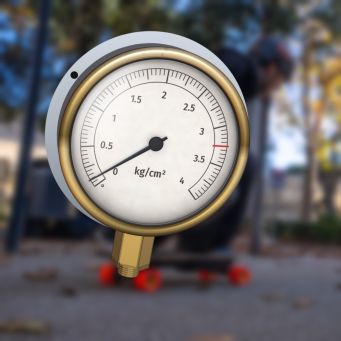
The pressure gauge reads 0.1 kg/cm²
